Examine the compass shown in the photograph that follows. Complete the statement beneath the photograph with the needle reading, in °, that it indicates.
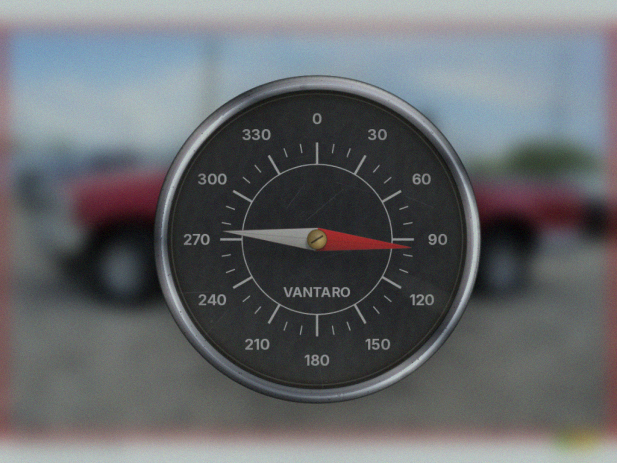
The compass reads 95 °
